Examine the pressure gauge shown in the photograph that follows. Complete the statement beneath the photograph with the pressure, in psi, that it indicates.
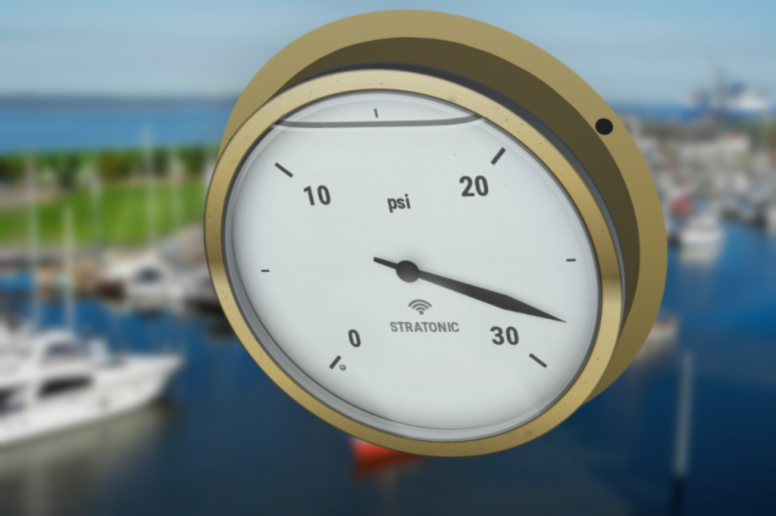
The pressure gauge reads 27.5 psi
